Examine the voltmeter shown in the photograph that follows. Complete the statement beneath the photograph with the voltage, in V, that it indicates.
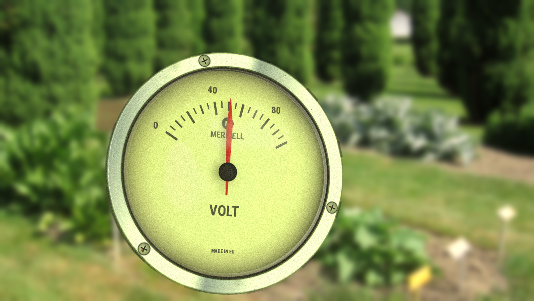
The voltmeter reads 50 V
